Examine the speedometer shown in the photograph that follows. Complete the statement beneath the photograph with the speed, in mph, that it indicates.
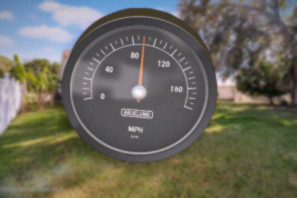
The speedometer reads 90 mph
